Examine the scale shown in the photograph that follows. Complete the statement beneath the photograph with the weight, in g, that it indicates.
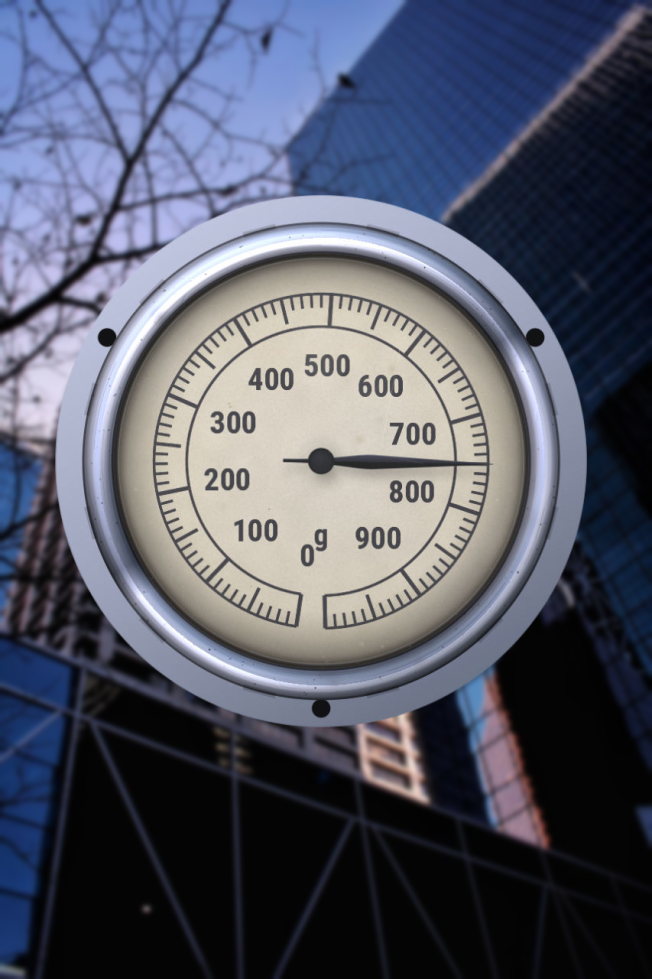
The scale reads 750 g
